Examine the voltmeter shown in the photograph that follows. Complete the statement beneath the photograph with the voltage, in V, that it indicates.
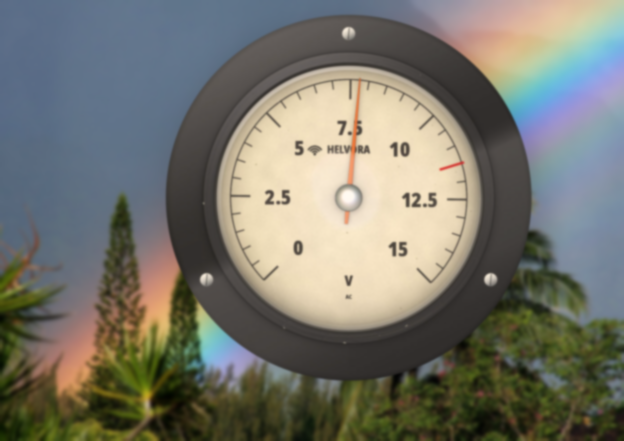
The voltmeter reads 7.75 V
